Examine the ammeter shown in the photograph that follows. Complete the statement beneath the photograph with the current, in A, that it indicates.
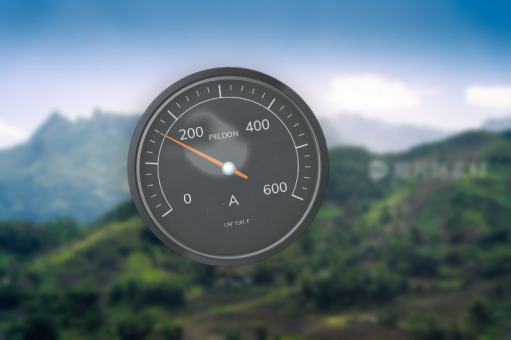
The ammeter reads 160 A
